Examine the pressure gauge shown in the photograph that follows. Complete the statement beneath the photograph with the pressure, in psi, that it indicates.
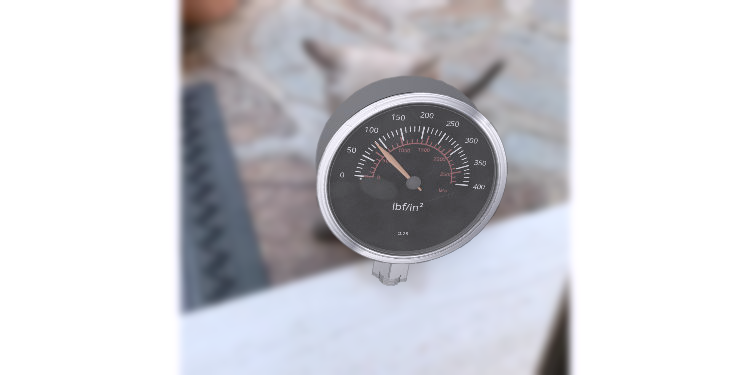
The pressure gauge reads 90 psi
